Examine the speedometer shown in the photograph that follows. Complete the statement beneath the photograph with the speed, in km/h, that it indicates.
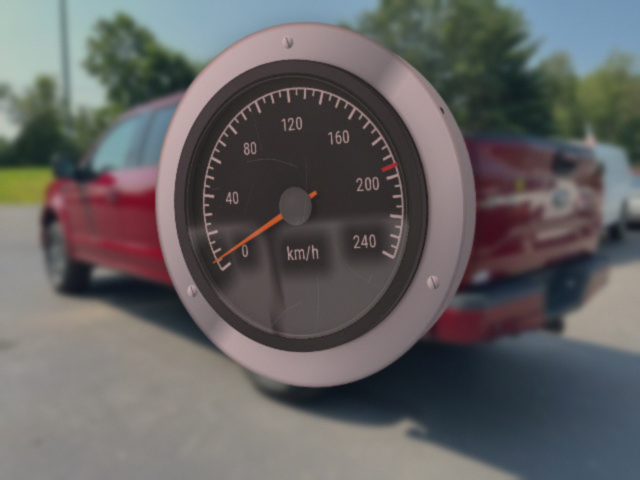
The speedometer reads 5 km/h
